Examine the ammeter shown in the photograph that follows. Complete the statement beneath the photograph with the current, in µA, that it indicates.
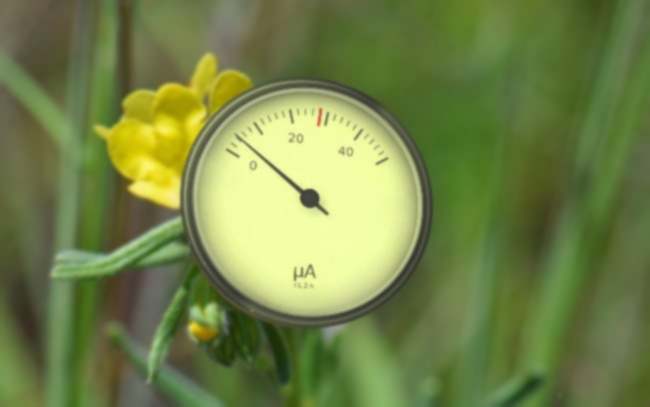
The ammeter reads 4 µA
